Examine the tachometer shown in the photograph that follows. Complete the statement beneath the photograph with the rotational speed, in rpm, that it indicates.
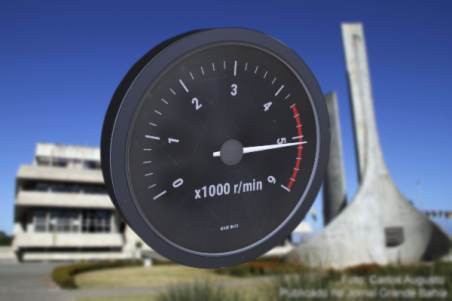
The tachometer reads 5100 rpm
